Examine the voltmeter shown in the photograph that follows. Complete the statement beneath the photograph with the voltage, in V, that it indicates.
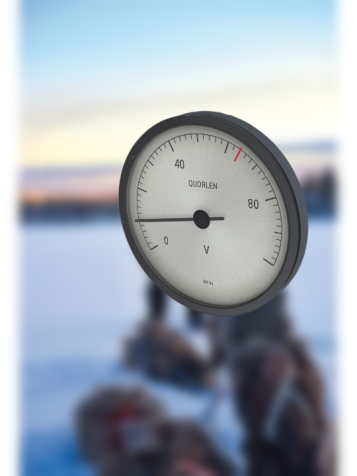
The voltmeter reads 10 V
